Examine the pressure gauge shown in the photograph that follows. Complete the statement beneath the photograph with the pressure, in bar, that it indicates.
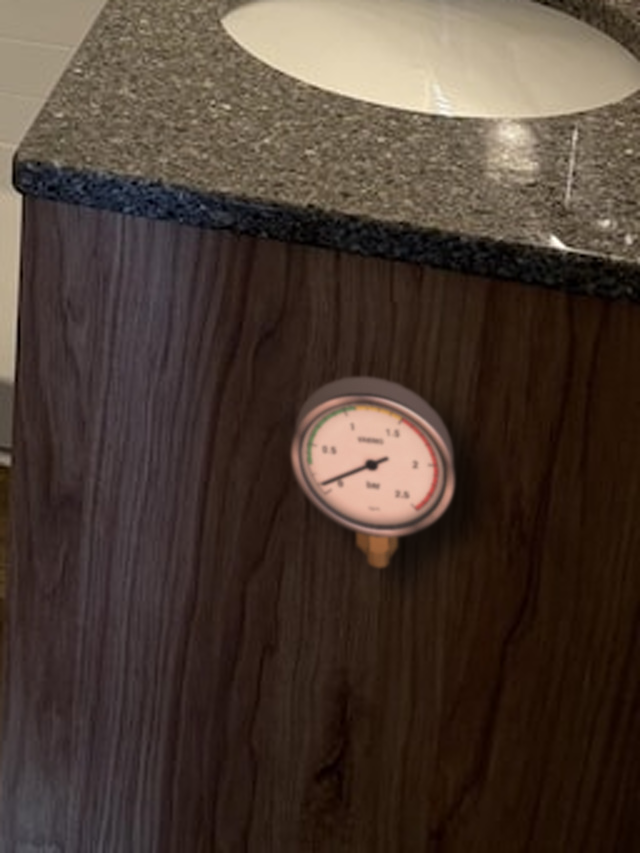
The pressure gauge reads 0.1 bar
